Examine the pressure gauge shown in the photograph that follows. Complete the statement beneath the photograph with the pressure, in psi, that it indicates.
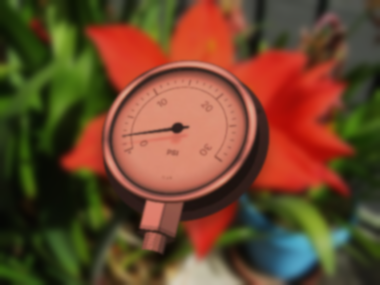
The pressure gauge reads 2 psi
